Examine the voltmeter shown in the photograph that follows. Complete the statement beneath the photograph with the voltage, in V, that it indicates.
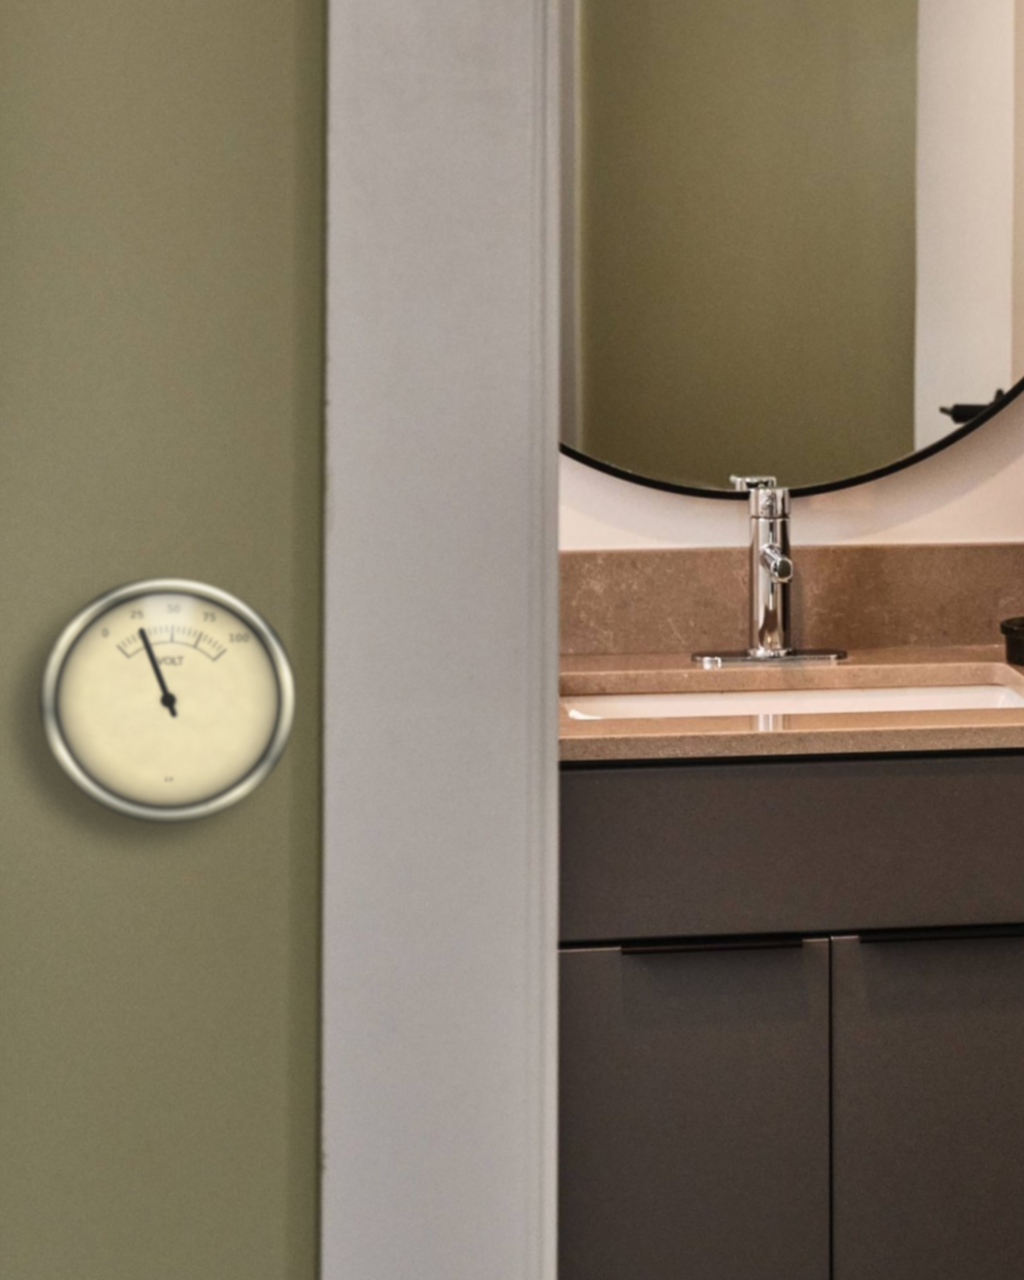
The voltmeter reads 25 V
